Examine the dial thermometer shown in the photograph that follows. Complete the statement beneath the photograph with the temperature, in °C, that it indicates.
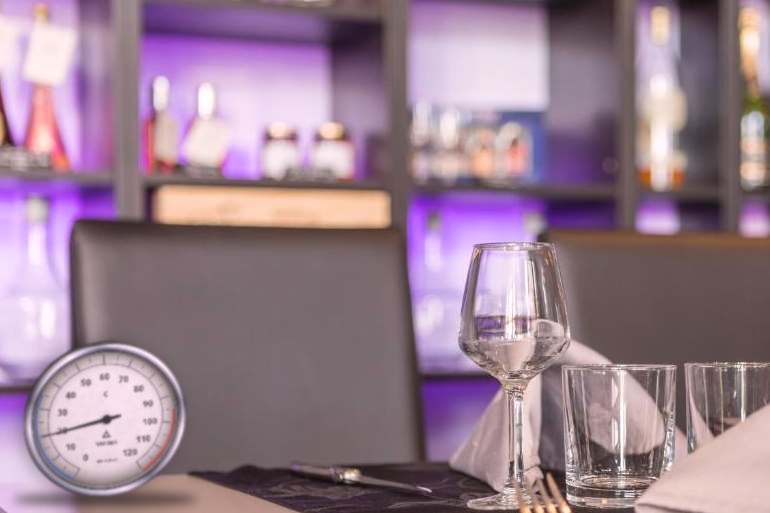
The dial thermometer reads 20 °C
